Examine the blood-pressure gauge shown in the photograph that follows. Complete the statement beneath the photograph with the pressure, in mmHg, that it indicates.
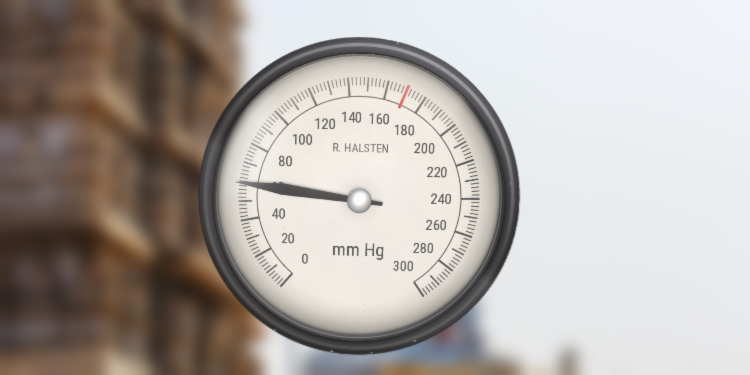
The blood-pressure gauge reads 60 mmHg
